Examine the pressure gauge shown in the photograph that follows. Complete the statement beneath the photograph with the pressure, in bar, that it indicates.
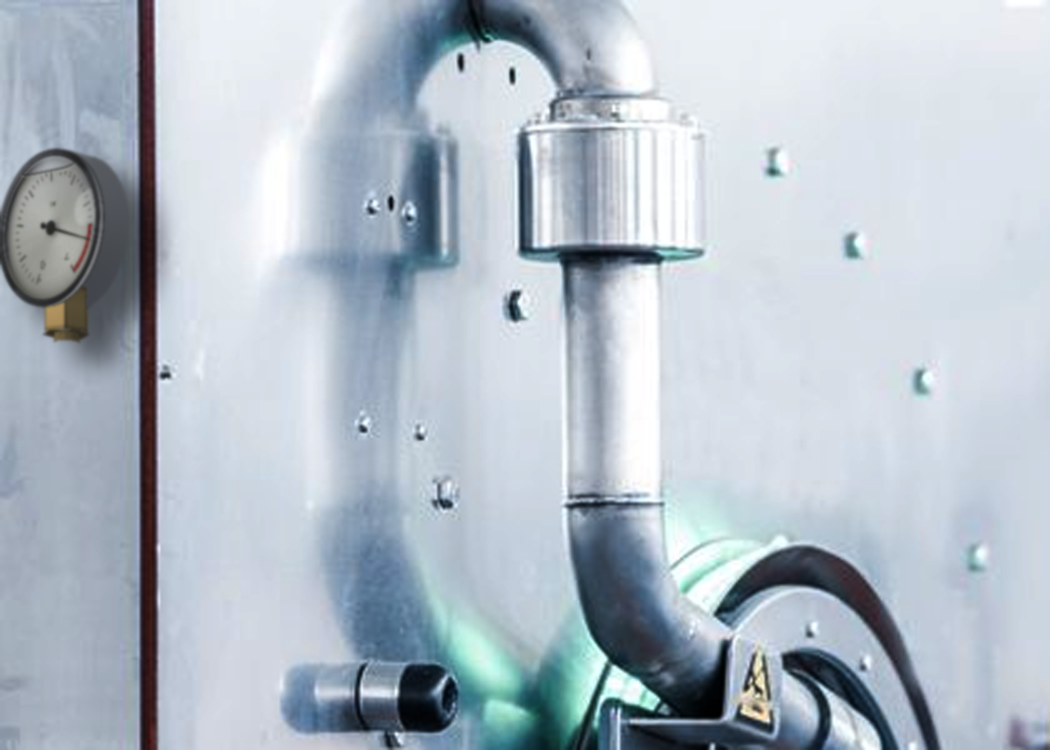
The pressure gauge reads 3.5 bar
